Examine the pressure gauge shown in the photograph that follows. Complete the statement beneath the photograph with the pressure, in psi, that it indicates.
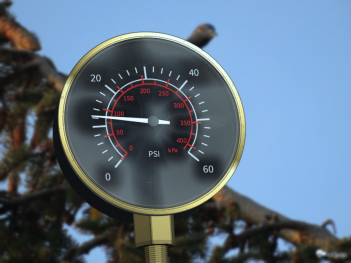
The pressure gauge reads 12 psi
